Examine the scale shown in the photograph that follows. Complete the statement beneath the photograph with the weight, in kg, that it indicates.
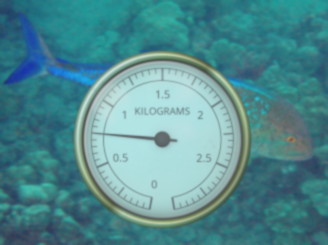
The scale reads 0.75 kg
